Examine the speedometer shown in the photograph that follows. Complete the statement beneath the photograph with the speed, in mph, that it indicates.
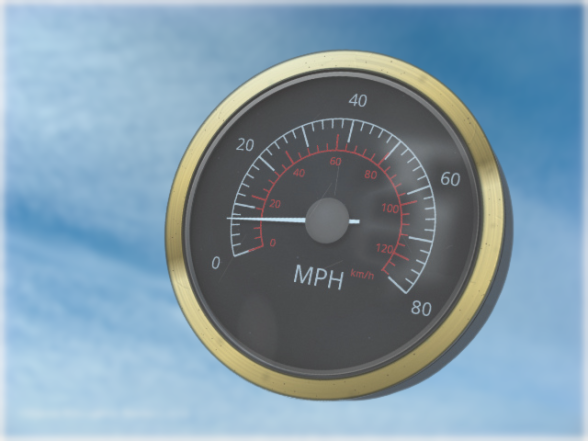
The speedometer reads 7 mph
